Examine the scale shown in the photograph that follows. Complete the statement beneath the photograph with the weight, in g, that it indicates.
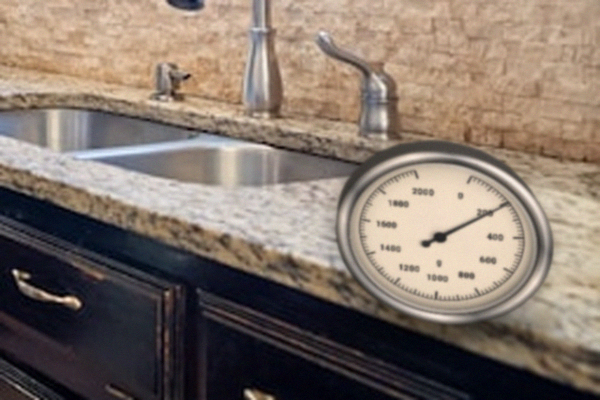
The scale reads 200 g
